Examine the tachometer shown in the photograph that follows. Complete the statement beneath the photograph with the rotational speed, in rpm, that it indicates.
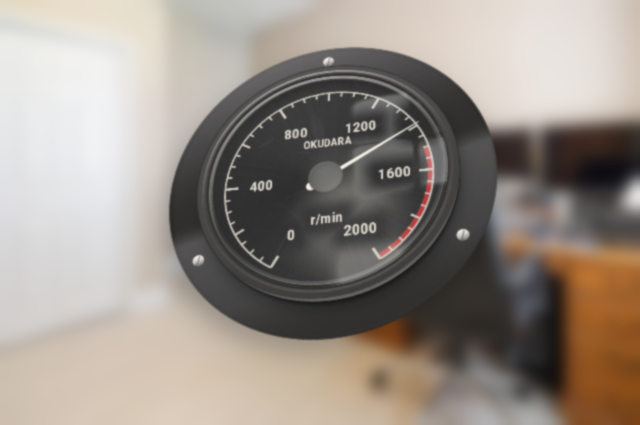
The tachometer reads 1400 rpm
